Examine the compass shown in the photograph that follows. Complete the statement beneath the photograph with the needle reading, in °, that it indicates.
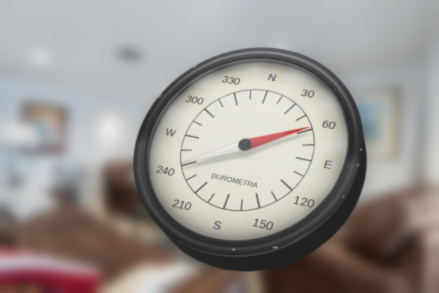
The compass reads 60 °
